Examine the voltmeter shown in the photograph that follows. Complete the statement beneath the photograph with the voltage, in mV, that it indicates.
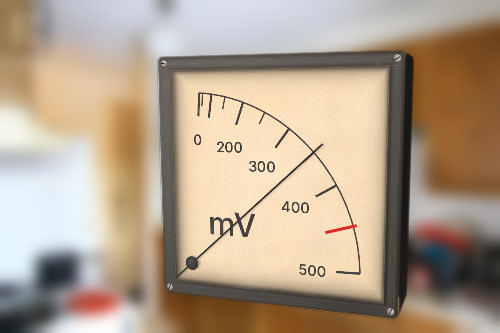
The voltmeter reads 350 mV
